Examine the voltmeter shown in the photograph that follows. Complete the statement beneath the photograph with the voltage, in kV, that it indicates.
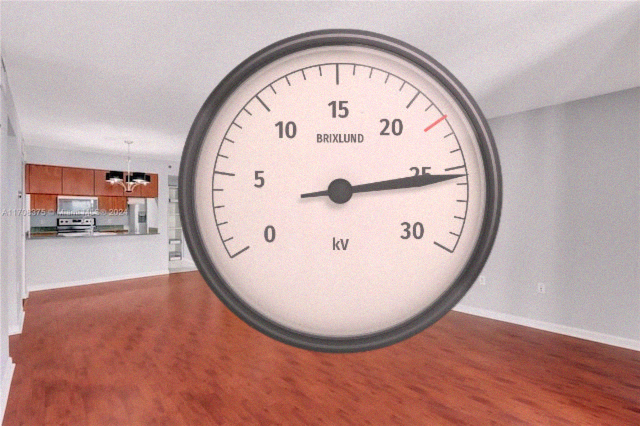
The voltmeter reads 25.5 kV
